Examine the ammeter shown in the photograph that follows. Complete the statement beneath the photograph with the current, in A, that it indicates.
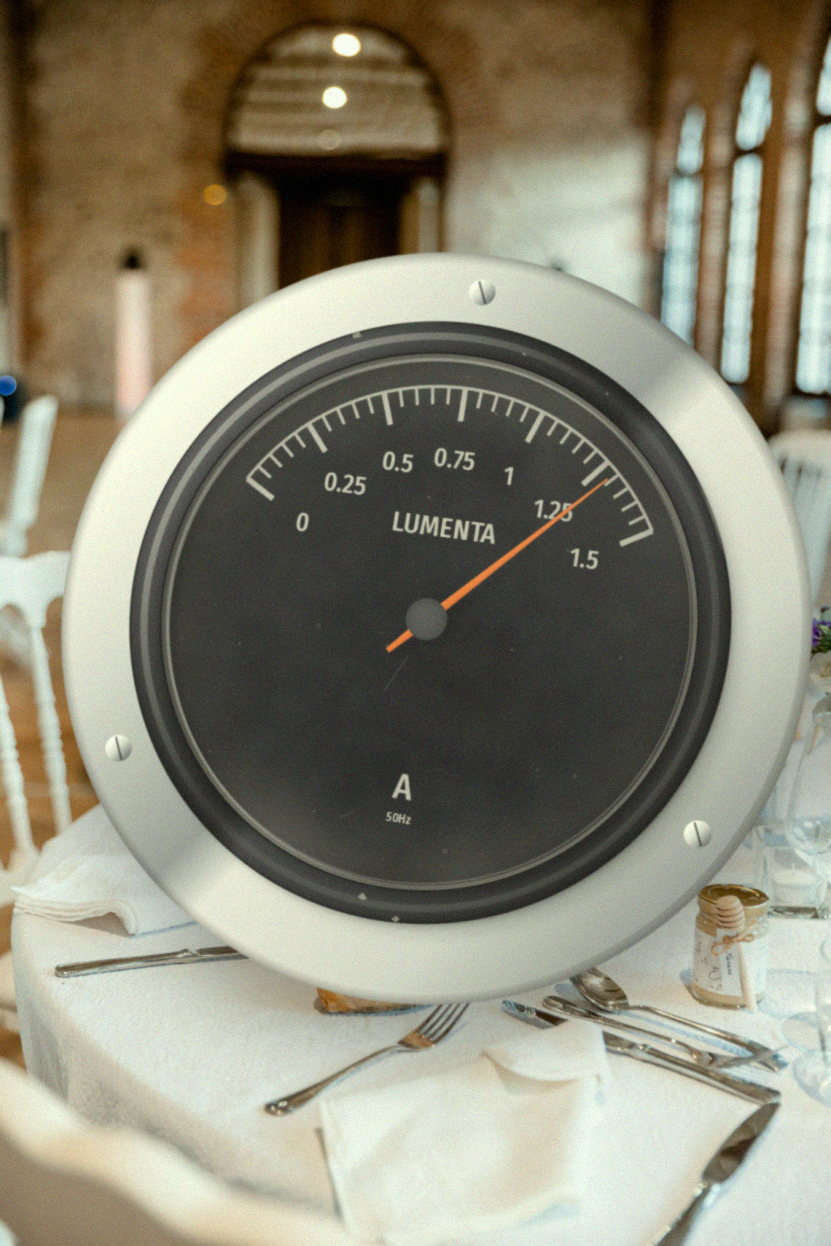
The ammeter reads 1.3 A
